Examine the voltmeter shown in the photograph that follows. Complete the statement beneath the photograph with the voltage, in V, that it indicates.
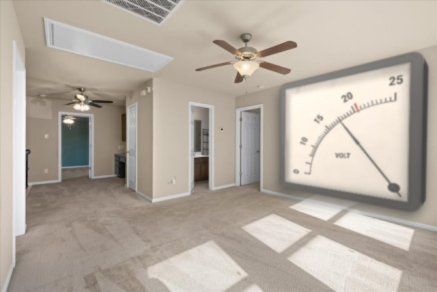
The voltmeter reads 17.5 V
